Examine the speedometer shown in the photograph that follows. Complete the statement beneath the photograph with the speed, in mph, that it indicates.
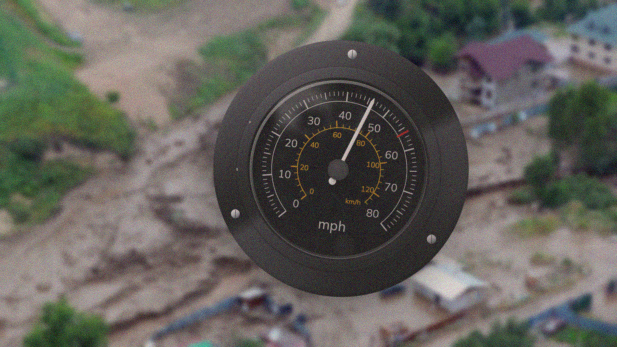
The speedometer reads 46 mph
